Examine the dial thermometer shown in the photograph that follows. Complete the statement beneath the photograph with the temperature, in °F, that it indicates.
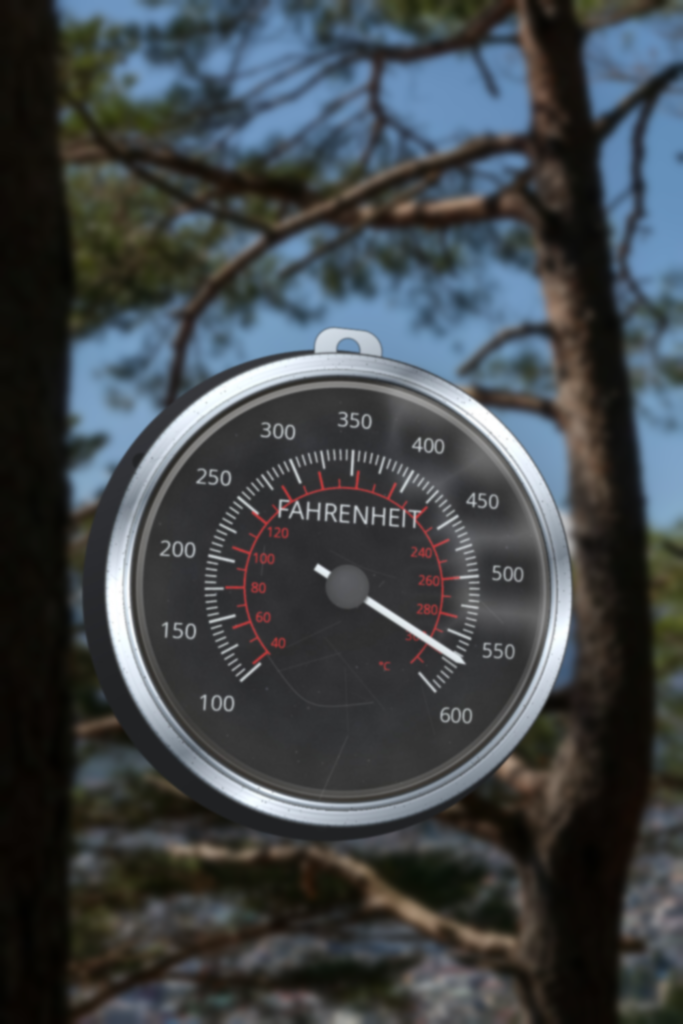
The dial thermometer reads 570 °F
